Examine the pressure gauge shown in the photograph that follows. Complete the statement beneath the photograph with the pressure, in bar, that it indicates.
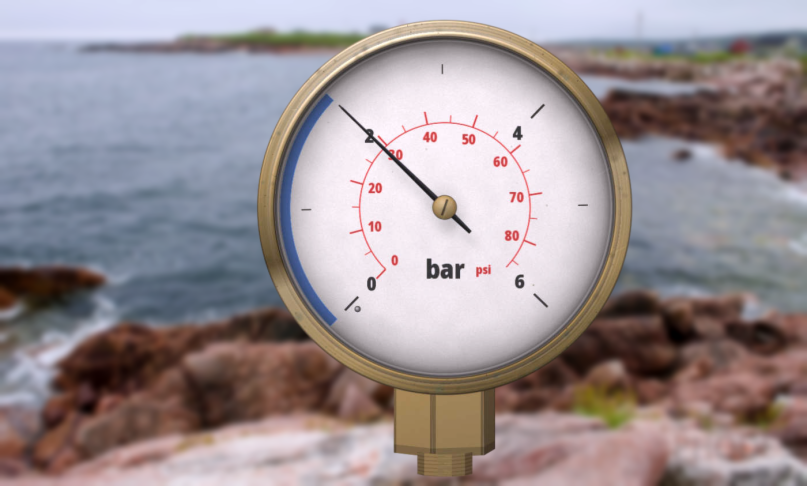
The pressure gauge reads 2 bar
